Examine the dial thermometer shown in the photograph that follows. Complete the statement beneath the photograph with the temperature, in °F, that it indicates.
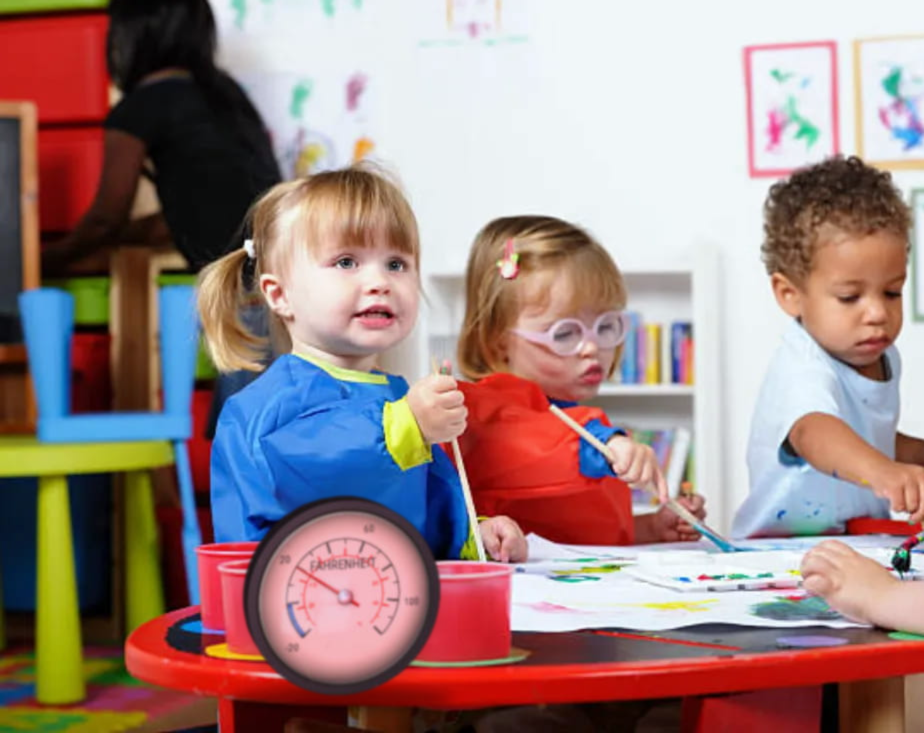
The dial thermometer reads 20 °F
